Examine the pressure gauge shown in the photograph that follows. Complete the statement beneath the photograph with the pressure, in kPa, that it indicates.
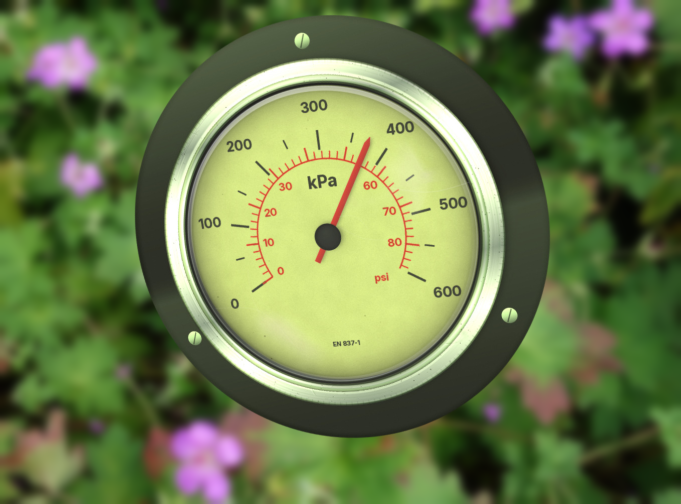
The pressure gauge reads 375 kPa
